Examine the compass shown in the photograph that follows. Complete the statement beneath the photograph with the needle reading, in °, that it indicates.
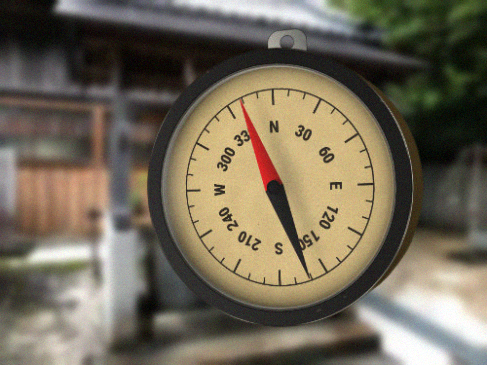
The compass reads 340 °
